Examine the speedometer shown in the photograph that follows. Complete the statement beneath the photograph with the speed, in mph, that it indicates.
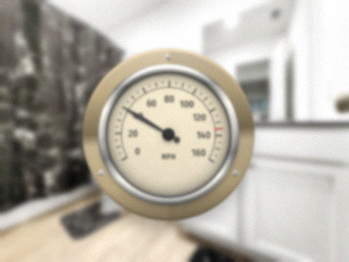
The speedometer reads 40 mph
